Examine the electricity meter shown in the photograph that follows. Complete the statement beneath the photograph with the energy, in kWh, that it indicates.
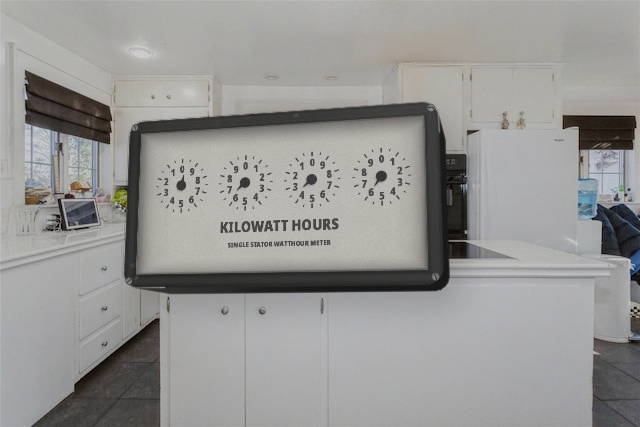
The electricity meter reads 9636 kWh
